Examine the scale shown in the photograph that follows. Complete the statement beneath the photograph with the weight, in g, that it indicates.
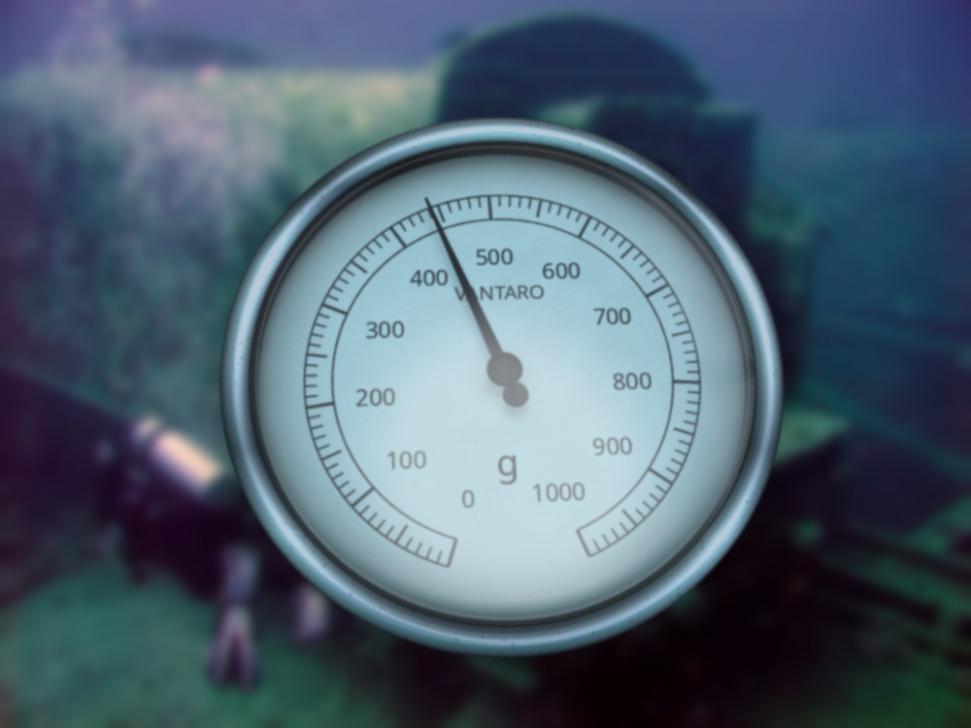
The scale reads 440 g
